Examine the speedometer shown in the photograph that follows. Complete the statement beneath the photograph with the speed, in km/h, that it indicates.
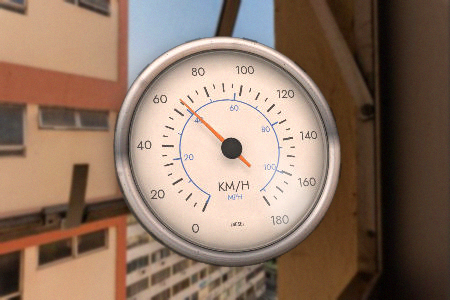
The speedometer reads 65 km/h
